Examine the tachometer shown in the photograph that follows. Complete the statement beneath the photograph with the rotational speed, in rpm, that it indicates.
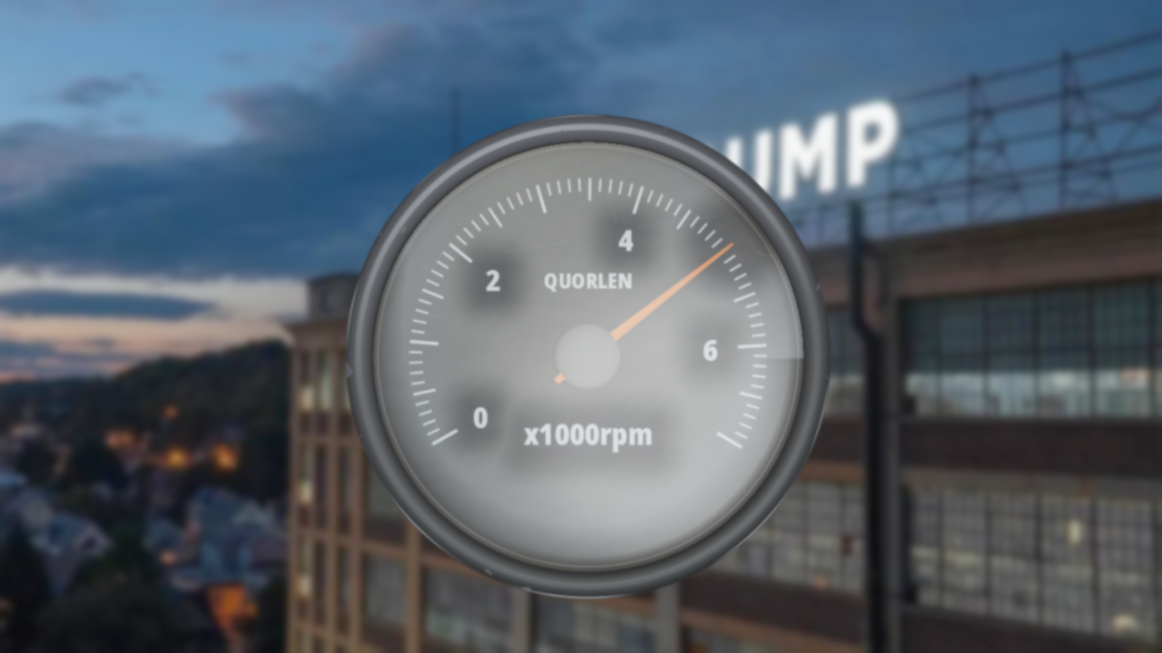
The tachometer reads 5000 rpm
